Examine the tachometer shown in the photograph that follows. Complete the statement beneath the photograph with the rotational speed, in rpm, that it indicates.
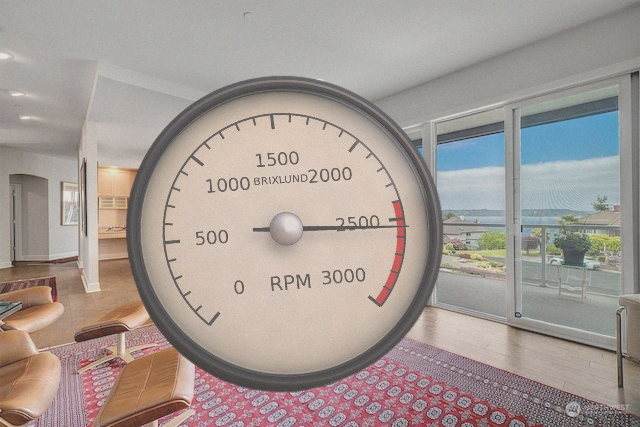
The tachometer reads 2550 rpm
